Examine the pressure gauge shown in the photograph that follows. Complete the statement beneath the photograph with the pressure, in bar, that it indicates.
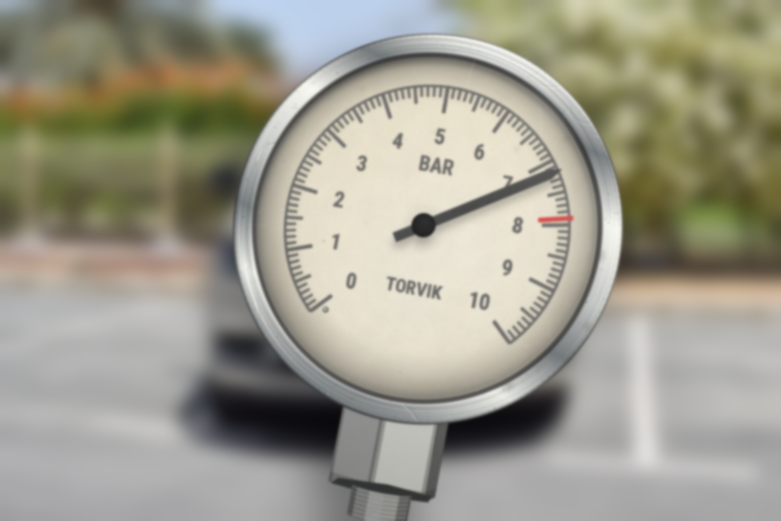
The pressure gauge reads 7.2 bar
